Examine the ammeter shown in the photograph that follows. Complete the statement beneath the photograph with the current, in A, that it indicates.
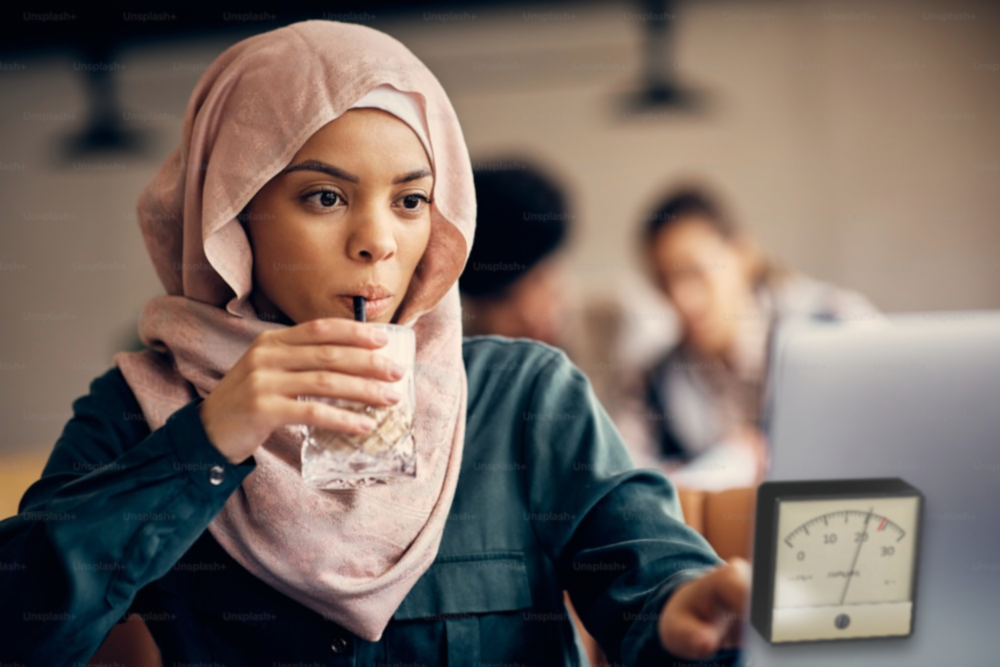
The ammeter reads 20 A
